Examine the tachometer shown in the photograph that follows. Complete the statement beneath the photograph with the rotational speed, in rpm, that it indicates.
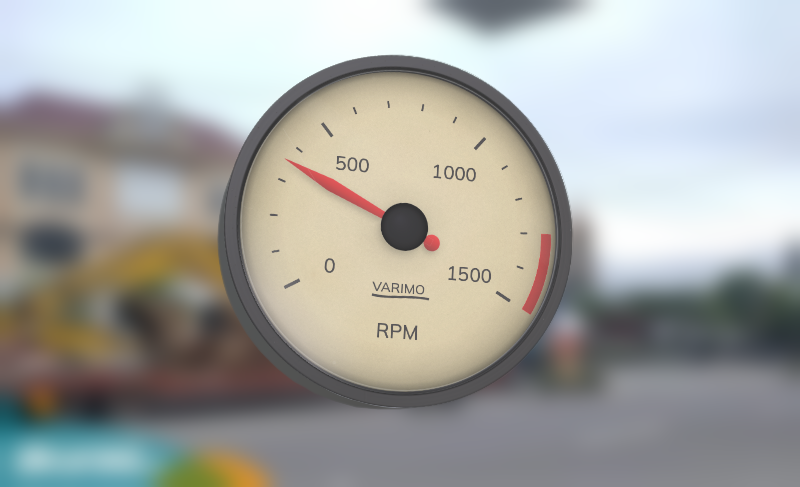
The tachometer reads 350 rpm
